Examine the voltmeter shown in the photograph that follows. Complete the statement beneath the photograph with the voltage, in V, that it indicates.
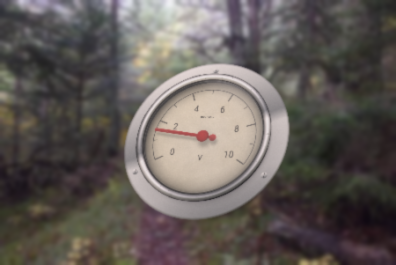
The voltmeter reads 1.5 V
